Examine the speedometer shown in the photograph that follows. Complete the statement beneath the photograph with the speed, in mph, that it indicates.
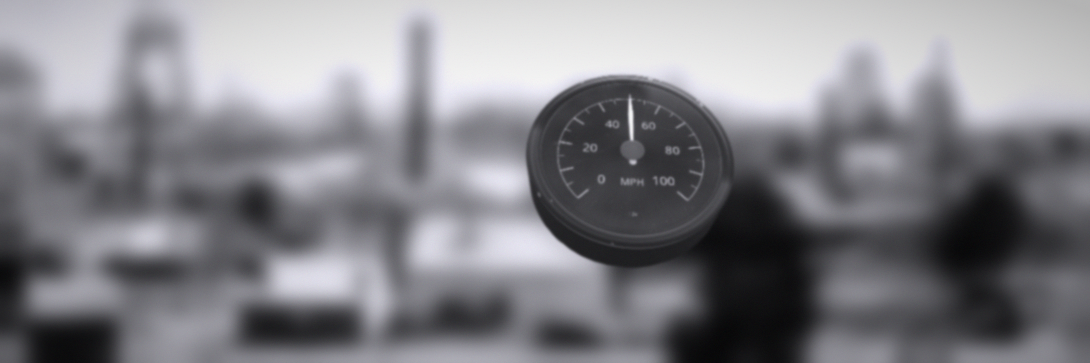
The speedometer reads 50 mph
